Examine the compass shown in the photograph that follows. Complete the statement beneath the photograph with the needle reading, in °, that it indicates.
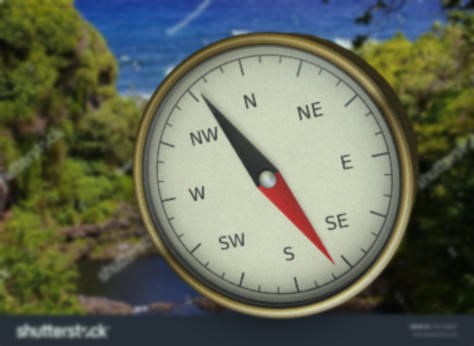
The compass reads 155 °
